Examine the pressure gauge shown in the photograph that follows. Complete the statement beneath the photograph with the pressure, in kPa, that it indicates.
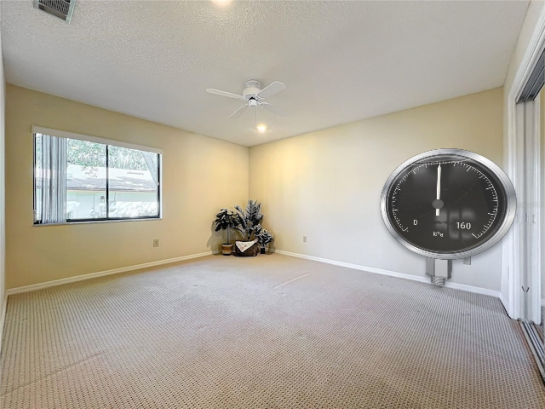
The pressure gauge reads 80 kPa
